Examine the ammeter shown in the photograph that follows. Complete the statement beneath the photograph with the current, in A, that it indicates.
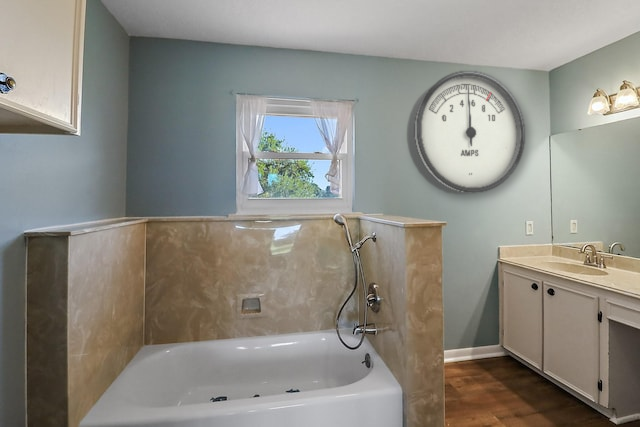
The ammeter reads 5 A
